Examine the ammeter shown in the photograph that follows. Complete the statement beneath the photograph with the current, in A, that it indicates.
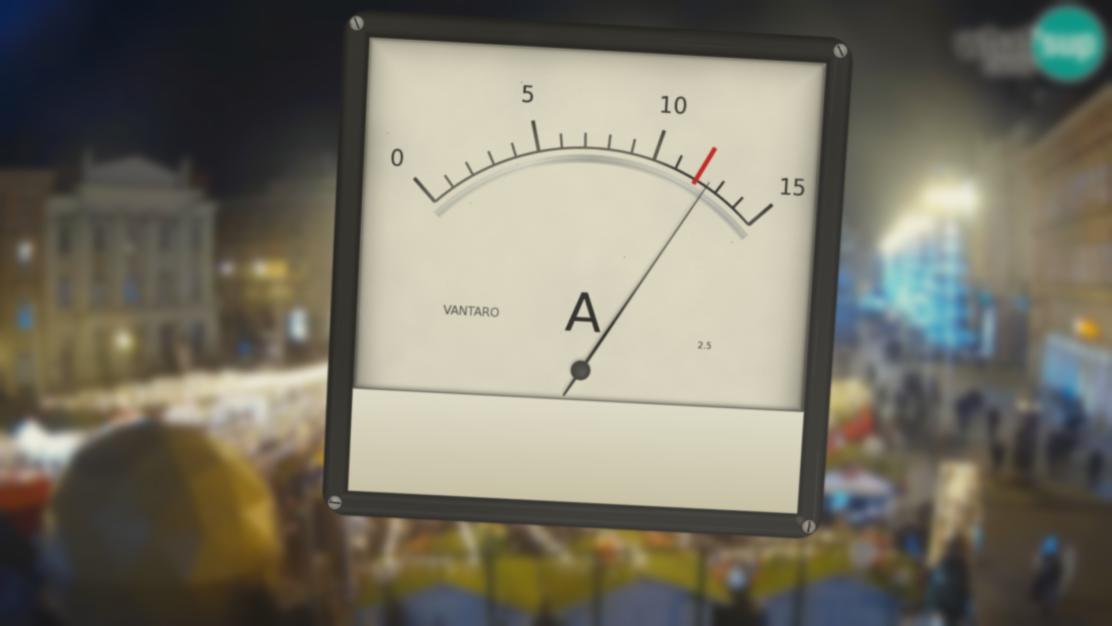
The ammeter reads 12.5 A
